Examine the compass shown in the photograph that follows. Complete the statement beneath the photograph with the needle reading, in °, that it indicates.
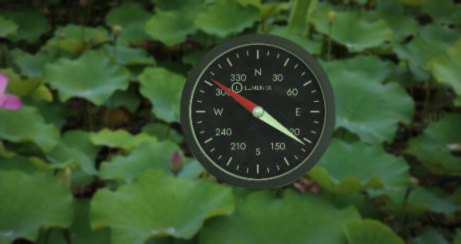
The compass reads 305 °
